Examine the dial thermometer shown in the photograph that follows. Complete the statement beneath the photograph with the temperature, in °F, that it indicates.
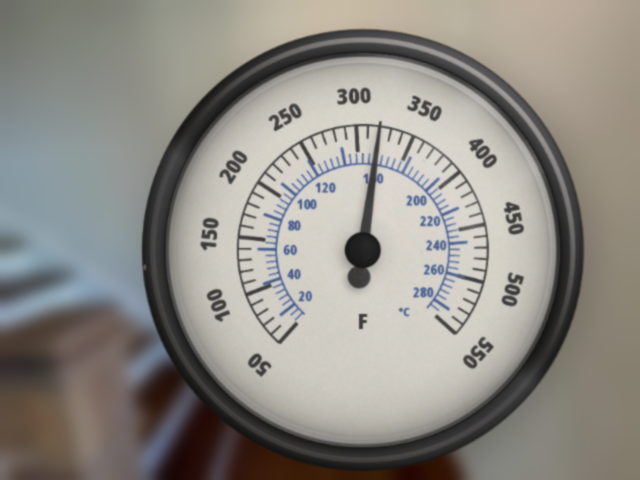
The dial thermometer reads 320 °F
